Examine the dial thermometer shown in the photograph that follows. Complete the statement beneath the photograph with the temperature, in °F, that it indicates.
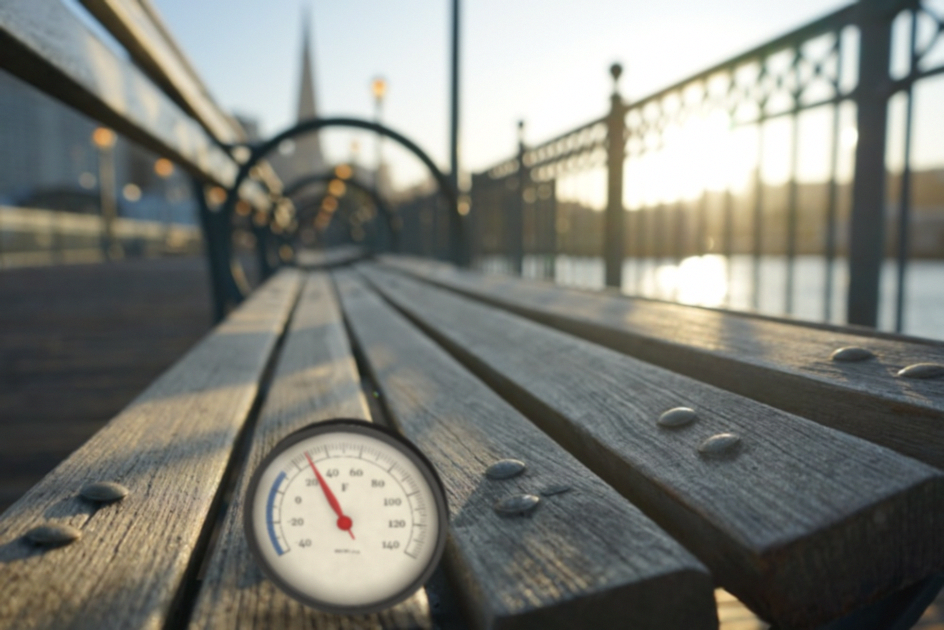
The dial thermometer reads 30 °F
